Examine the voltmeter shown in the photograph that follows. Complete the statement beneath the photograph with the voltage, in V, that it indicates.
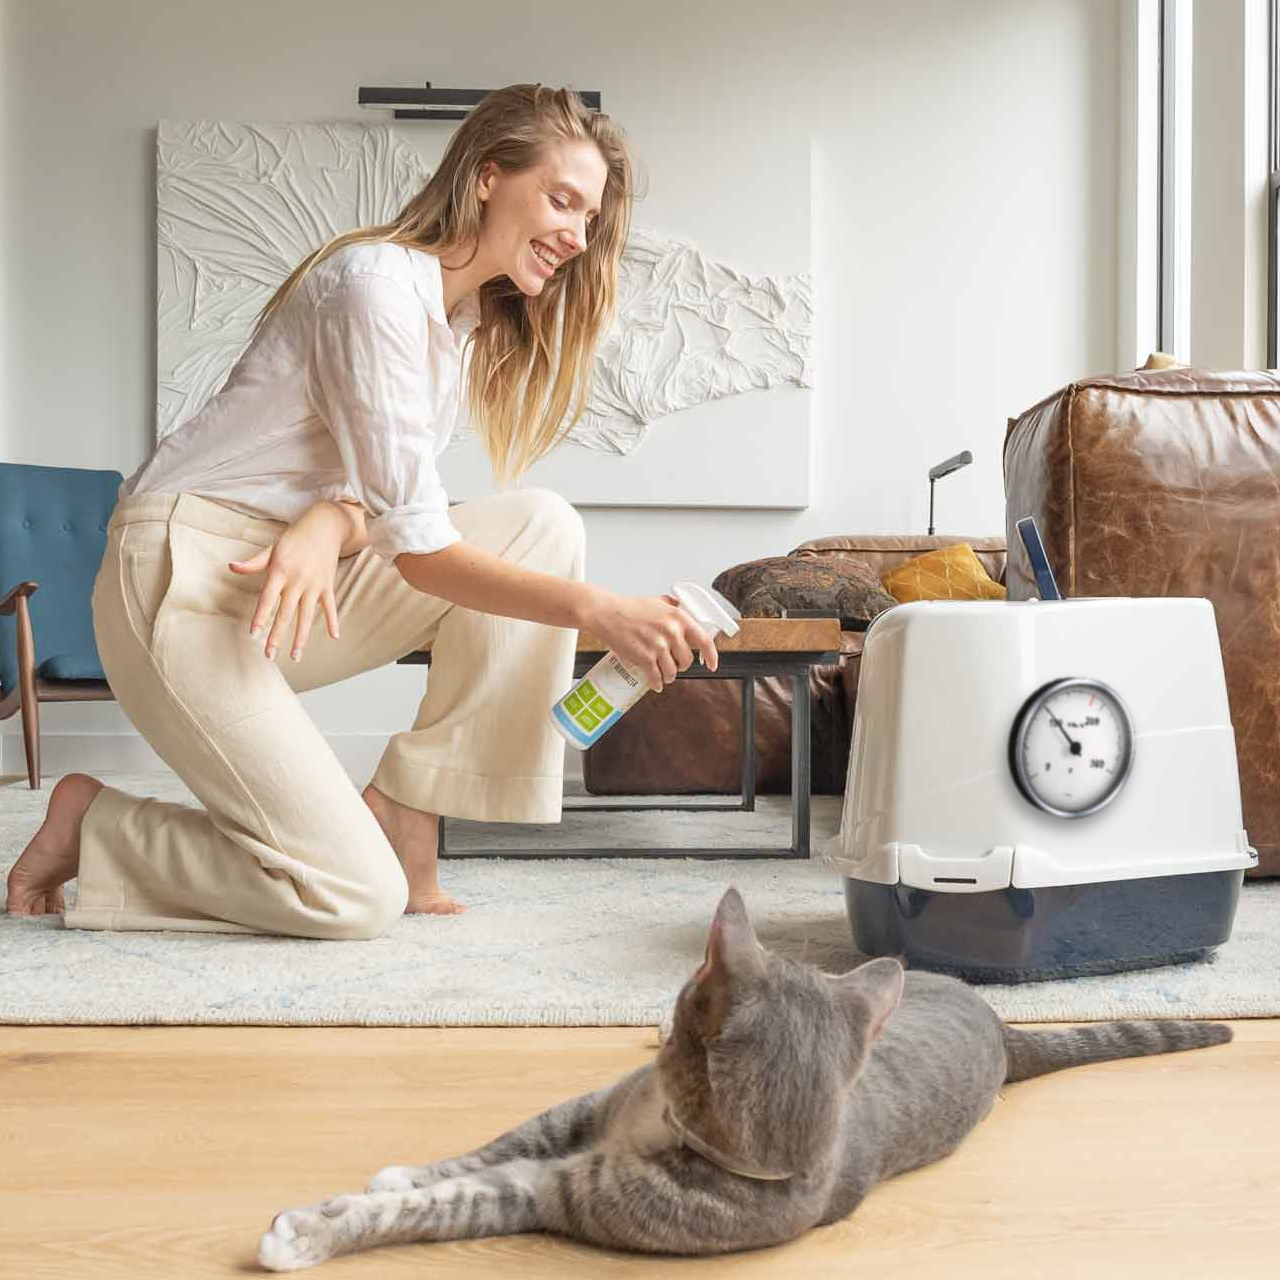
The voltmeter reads 100 V
